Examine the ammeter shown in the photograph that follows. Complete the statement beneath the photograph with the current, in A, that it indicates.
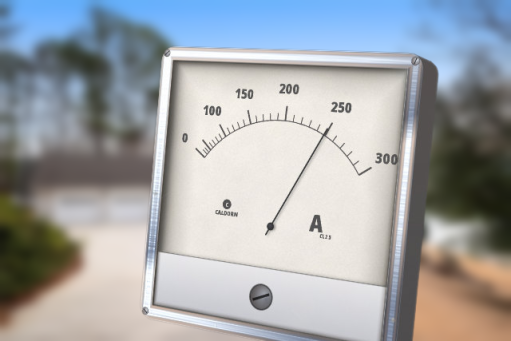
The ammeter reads 250 A
